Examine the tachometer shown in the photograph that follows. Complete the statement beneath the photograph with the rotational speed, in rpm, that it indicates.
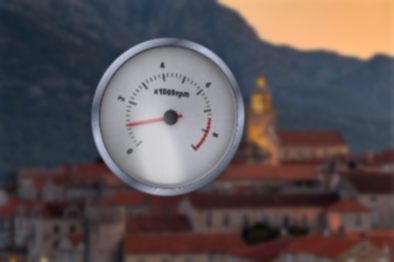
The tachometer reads 1000 rpm
